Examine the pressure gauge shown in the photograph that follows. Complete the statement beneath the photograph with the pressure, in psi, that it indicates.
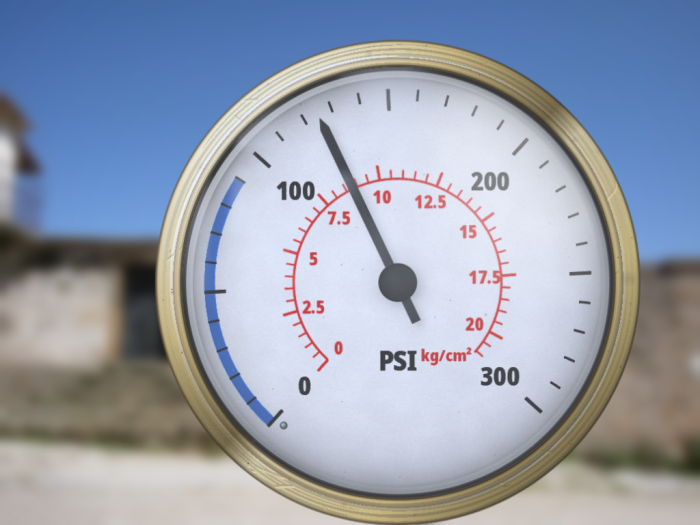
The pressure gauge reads 125 psi
